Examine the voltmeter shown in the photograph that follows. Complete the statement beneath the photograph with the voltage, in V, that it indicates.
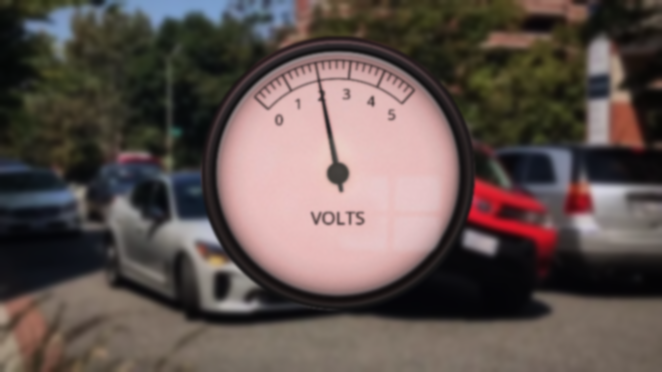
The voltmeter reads 2 V
